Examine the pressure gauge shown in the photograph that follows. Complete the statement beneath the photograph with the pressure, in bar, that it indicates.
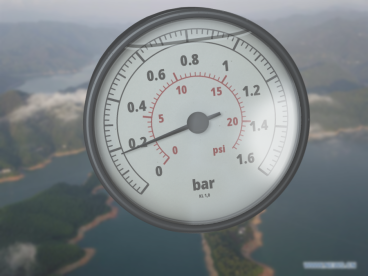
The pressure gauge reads 0.18 bar
